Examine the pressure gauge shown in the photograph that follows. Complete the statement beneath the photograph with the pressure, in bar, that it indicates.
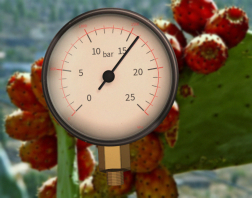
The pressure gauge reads 16 bar
